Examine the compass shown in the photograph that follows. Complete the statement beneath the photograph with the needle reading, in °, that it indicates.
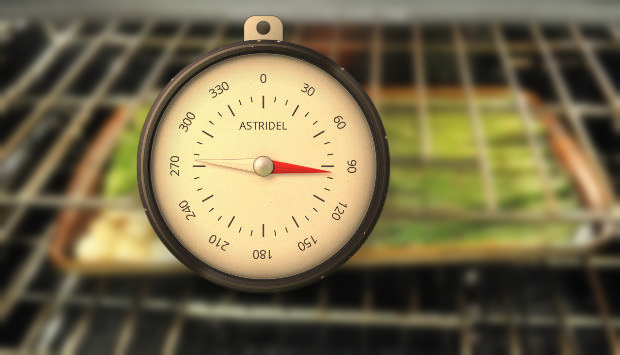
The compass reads 95 °
